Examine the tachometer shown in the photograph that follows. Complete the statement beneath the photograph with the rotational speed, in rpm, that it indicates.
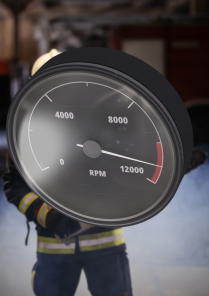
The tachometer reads 11000 rpm
